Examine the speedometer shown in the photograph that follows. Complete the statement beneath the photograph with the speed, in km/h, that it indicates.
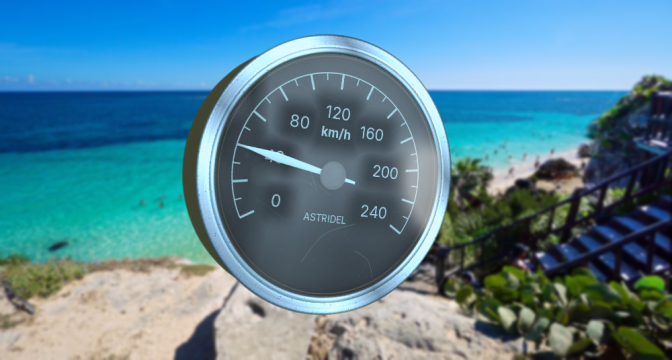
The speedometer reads 40 km/h
